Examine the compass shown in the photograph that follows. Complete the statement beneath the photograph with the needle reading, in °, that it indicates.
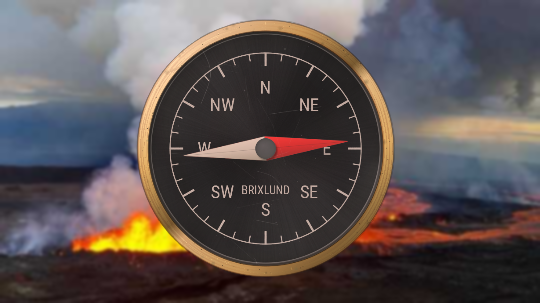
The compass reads 85 °
